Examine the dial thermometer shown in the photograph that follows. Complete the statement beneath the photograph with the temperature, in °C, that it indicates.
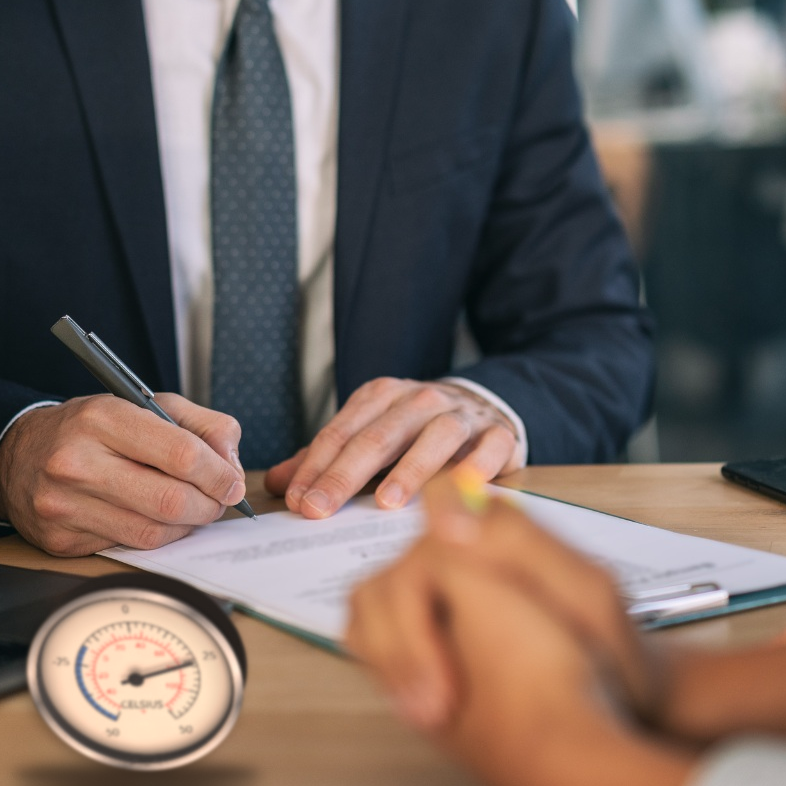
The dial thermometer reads 25 °C
